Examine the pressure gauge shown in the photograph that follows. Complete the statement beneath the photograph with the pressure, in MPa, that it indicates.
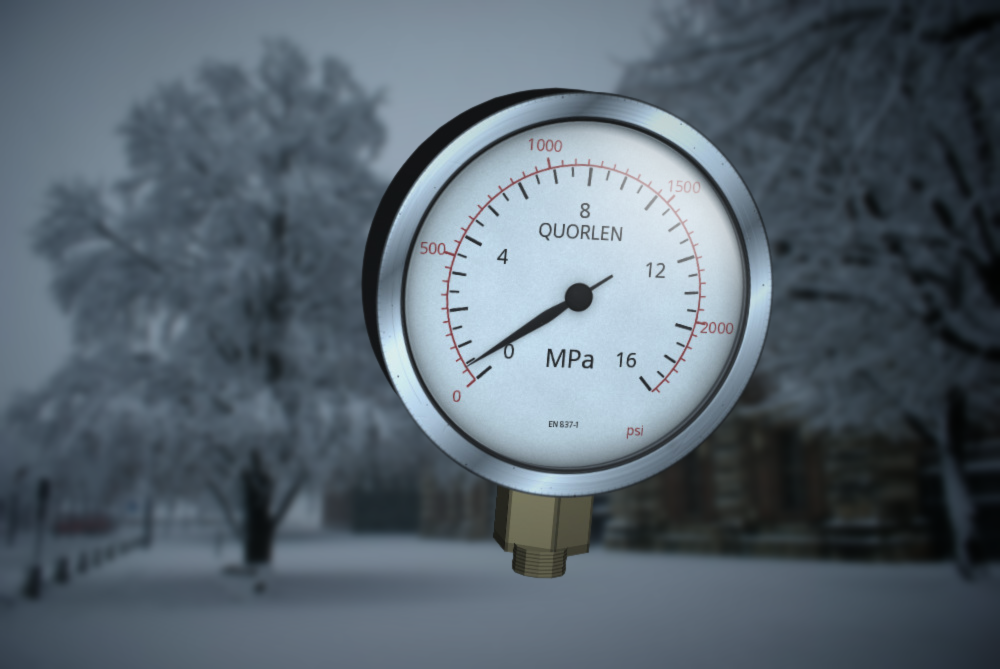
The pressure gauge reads 0.5 MPa
